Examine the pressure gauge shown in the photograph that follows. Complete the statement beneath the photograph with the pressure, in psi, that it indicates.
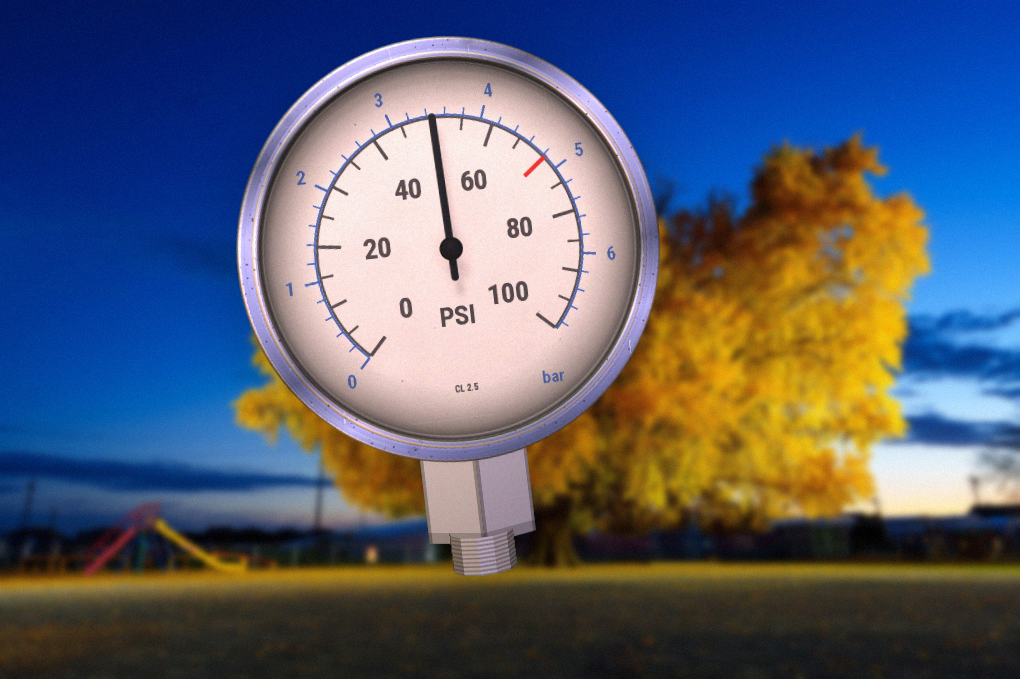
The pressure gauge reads 50 psi
